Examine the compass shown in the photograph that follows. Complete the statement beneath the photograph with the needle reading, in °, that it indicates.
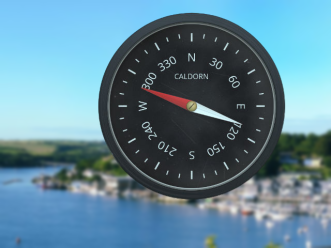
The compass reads 290 °
